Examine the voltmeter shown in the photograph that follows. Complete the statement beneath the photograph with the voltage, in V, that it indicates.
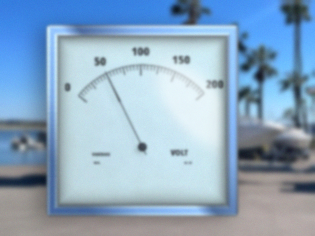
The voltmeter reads 50 V
